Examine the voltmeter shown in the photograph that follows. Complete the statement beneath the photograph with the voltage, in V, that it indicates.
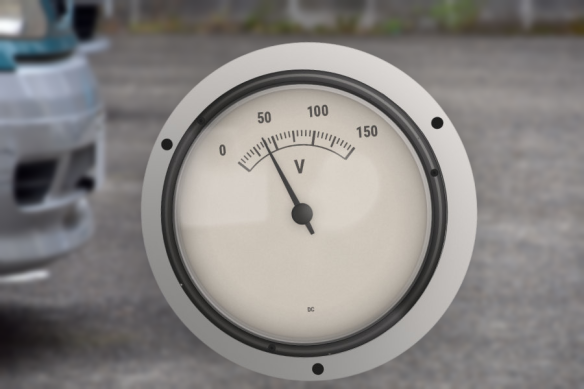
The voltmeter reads 40 V
